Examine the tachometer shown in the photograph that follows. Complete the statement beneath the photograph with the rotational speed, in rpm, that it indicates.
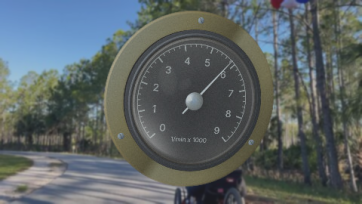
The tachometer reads 5800 rpm
